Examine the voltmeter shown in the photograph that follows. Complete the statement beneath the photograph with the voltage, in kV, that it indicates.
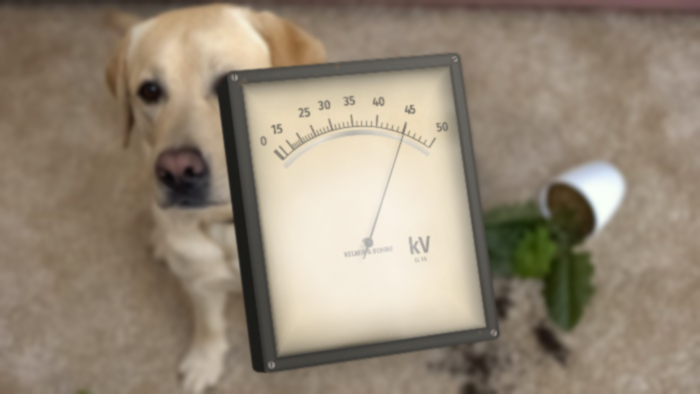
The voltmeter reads 45 kV
